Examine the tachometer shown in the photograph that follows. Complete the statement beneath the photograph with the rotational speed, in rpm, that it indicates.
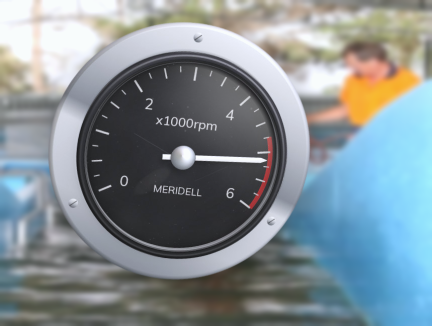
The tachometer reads 5125 rpm
